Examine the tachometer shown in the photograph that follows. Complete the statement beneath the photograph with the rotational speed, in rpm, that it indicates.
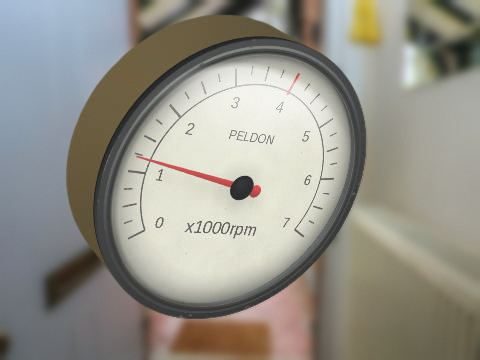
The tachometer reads 1250 rpm
